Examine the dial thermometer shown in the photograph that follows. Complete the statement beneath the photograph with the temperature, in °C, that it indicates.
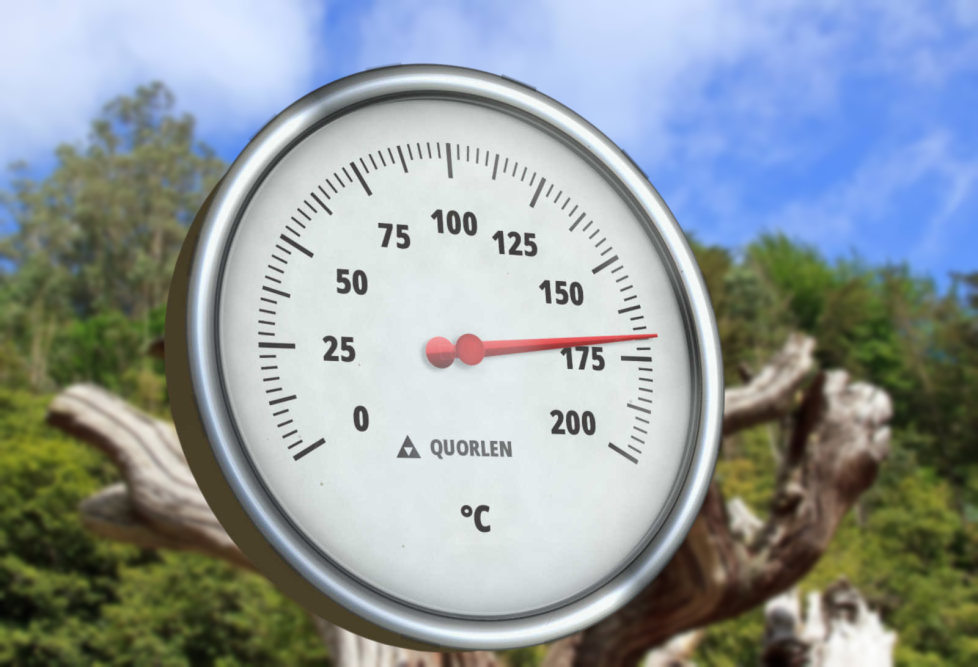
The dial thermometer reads 170 °C
